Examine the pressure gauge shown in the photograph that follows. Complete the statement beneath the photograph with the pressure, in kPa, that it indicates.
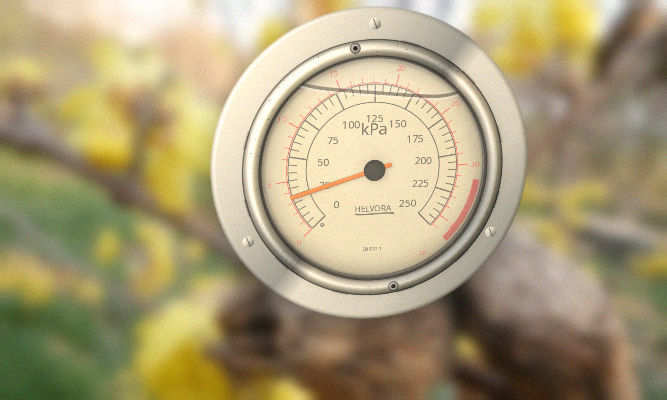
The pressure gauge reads 25 kPa
